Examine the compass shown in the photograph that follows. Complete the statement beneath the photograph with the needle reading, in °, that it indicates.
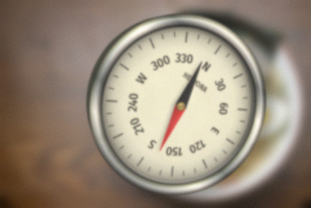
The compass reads 170 °
